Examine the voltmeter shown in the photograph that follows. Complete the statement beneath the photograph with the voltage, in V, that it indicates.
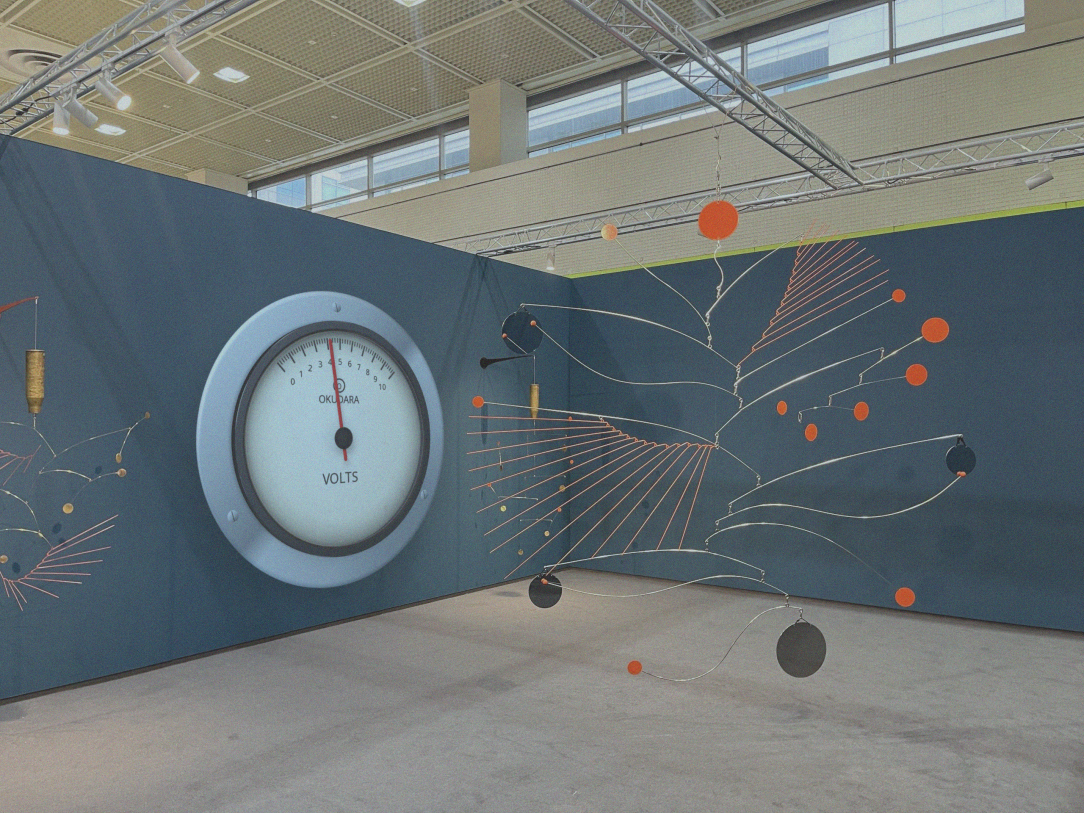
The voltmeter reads 4 V
